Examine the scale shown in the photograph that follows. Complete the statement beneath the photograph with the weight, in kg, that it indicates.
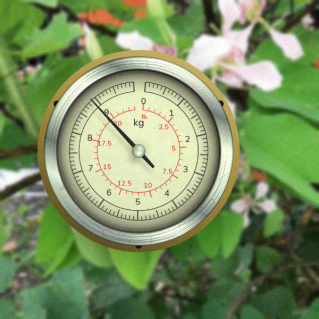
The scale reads 8.9 kg
